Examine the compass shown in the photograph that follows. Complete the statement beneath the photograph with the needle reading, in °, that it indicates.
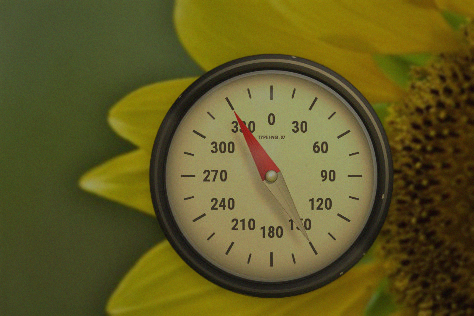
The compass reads 330 °
